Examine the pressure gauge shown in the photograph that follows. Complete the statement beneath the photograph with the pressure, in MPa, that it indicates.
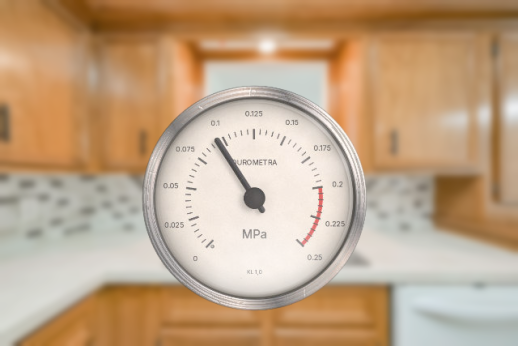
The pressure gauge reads 0.095 MPa
